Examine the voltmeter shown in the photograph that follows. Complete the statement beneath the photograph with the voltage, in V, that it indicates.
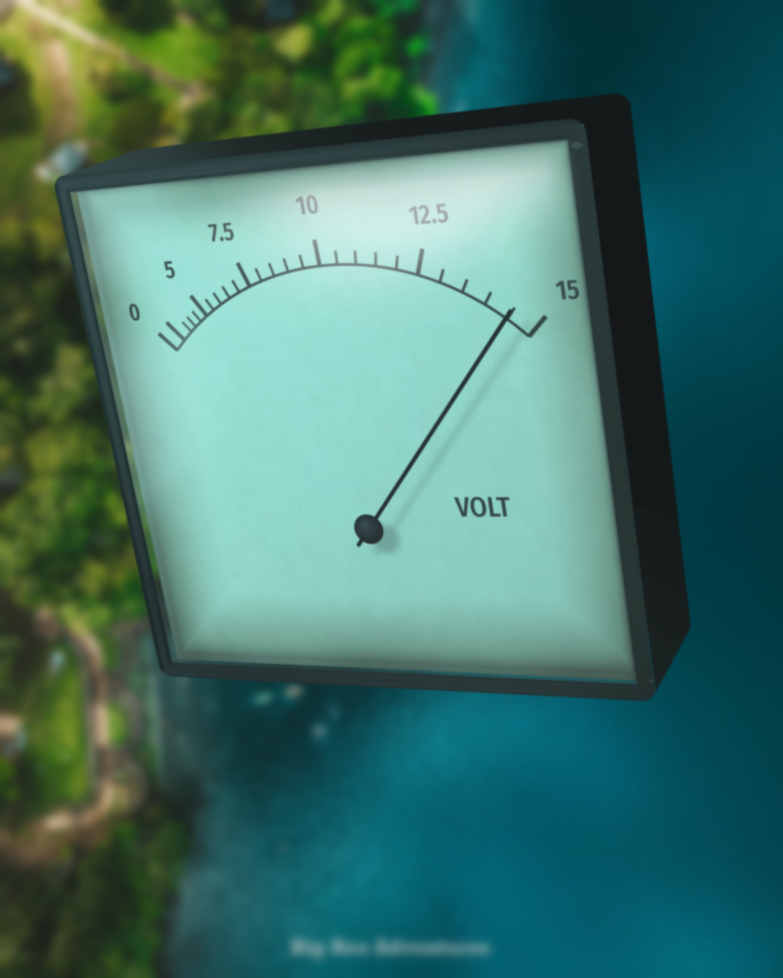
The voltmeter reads 14.5 V
